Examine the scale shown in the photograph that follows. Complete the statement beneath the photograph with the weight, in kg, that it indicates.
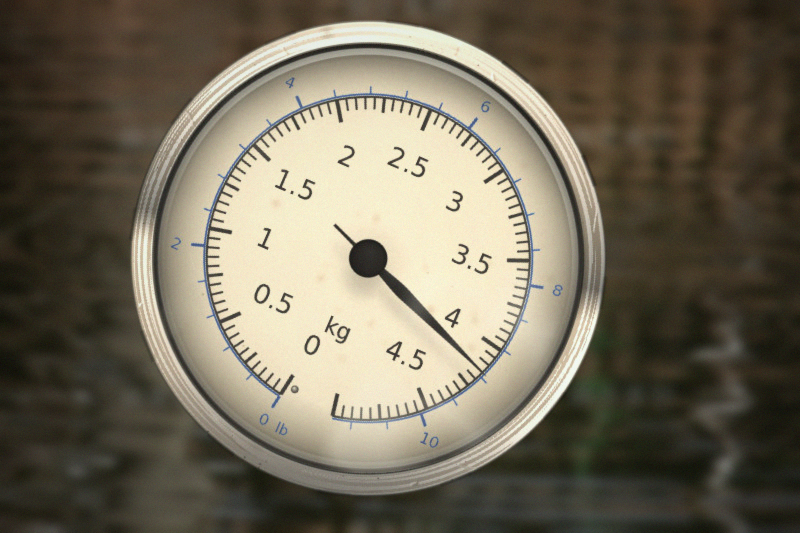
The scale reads 4.15 kg
